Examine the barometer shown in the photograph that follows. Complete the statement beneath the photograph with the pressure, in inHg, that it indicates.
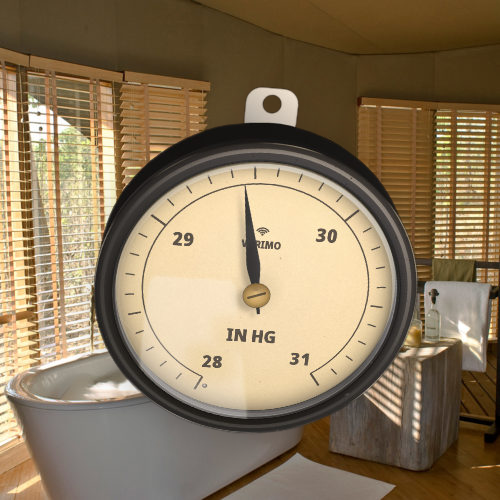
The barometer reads 29.45 inHg
